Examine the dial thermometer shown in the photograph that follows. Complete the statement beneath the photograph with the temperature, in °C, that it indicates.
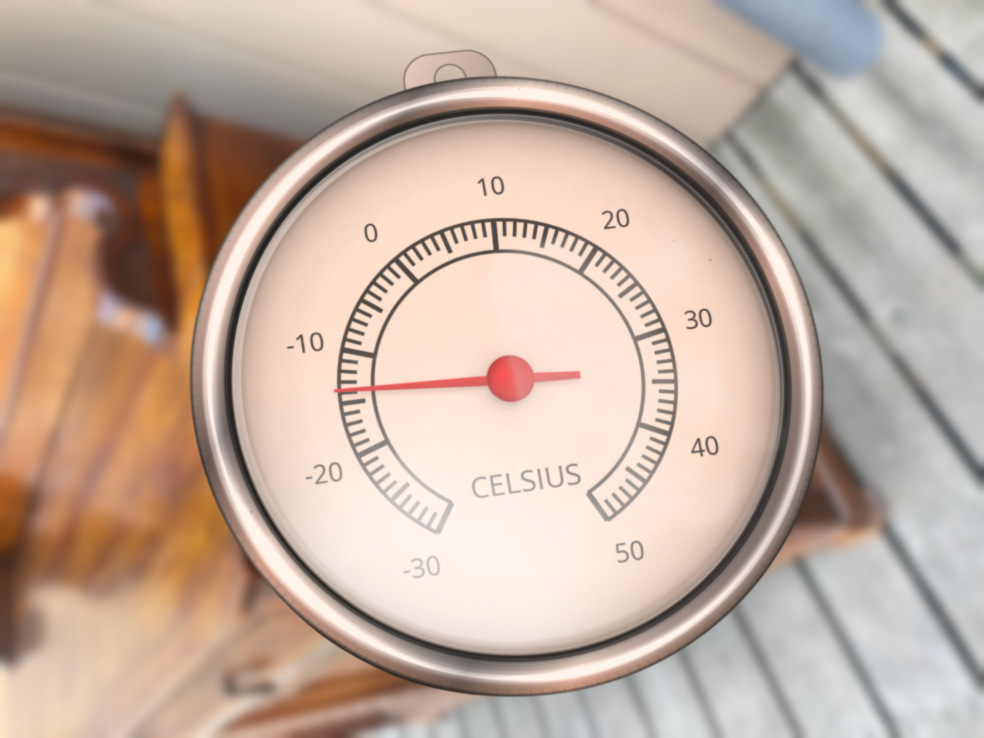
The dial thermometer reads -14 °C
